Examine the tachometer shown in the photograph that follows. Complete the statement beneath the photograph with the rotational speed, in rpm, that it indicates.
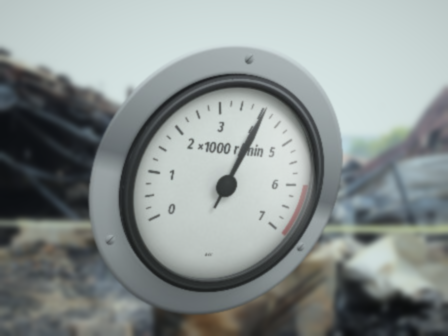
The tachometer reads 4000 rpm
